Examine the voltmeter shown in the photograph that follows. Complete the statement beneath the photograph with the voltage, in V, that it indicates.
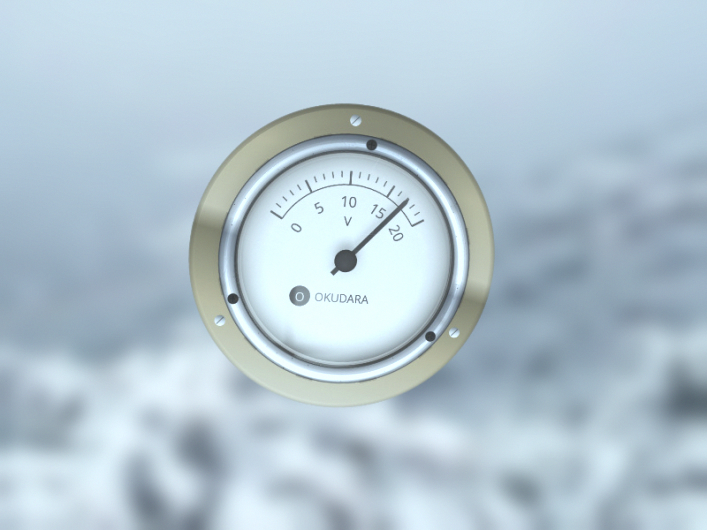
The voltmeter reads 17 V
